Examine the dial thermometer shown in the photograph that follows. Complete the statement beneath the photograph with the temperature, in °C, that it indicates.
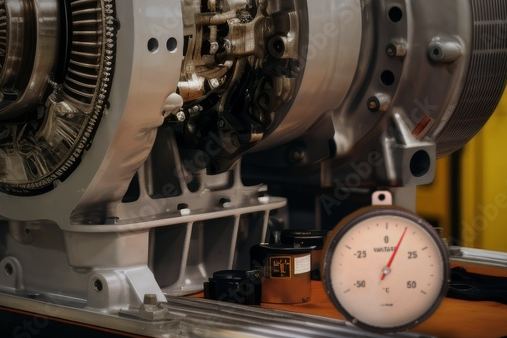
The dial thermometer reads 10 °C
